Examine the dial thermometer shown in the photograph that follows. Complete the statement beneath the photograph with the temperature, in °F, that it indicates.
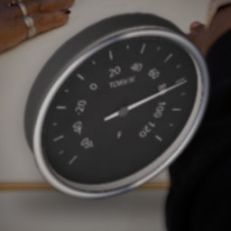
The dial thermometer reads 80 °F
